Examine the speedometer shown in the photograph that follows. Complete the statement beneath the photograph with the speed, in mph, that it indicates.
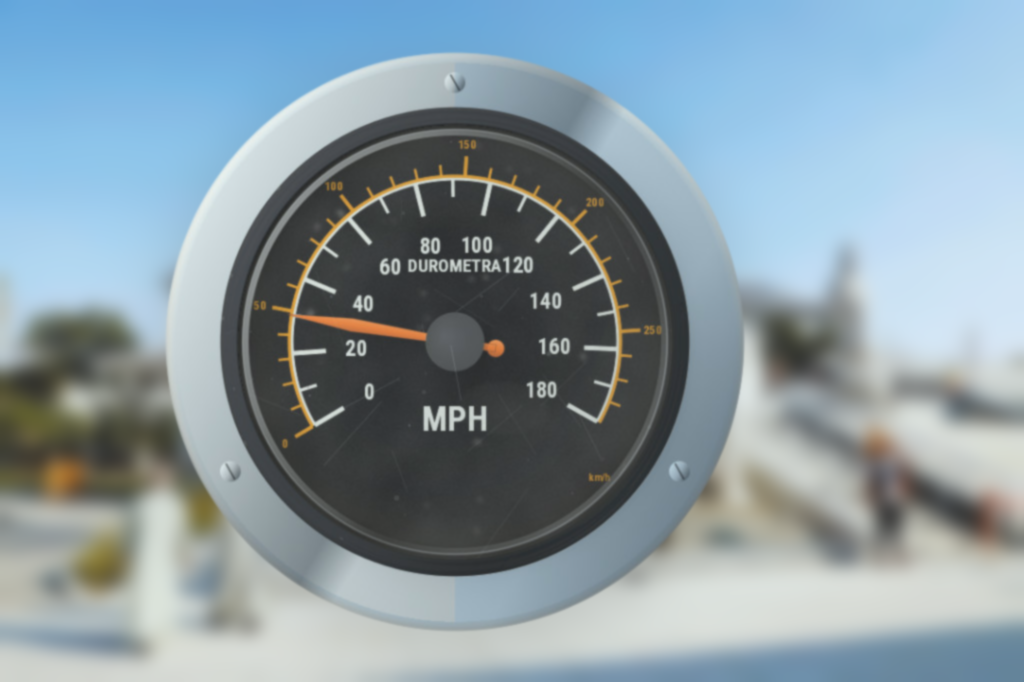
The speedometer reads 30 mph
